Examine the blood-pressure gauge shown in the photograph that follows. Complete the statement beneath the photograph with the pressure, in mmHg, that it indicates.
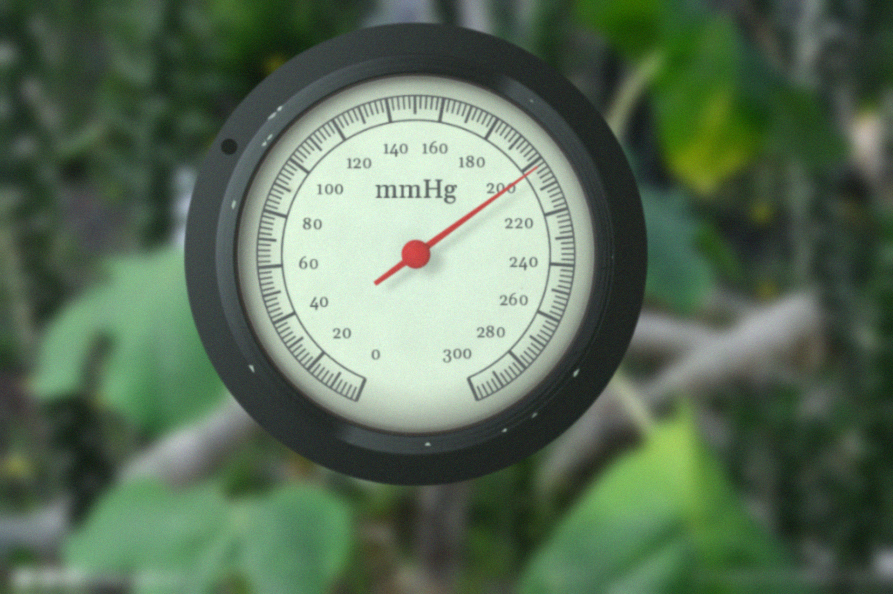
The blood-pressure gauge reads 202 mmHg
